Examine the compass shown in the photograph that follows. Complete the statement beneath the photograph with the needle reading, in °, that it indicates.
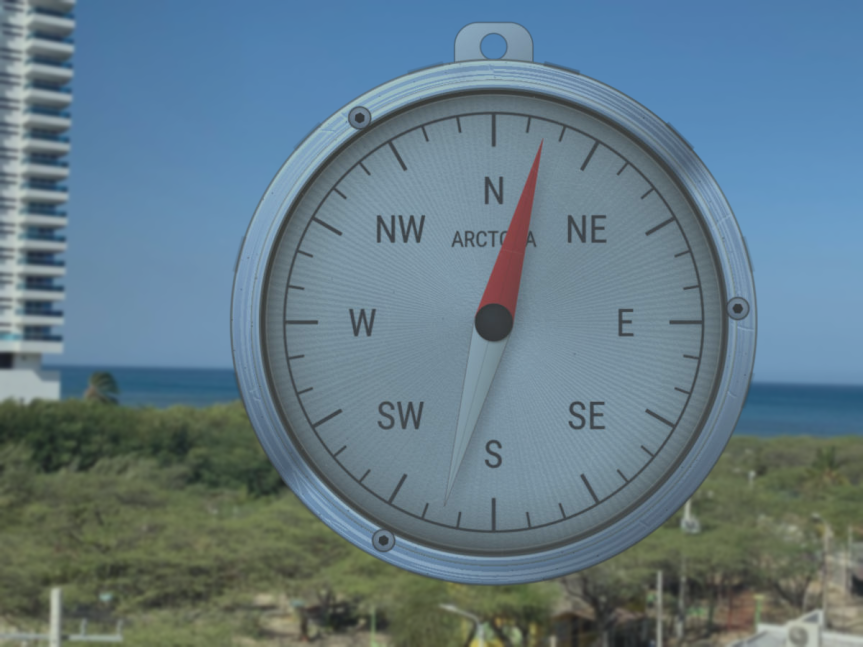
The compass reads 15 °
